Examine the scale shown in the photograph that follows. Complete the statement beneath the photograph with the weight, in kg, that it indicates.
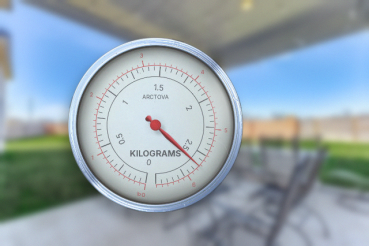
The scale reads 2.6 kg
